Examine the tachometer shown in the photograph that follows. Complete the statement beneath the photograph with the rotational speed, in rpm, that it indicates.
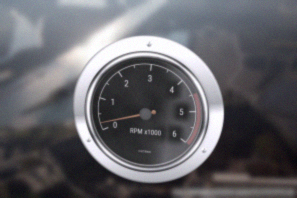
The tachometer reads 250 rpm
